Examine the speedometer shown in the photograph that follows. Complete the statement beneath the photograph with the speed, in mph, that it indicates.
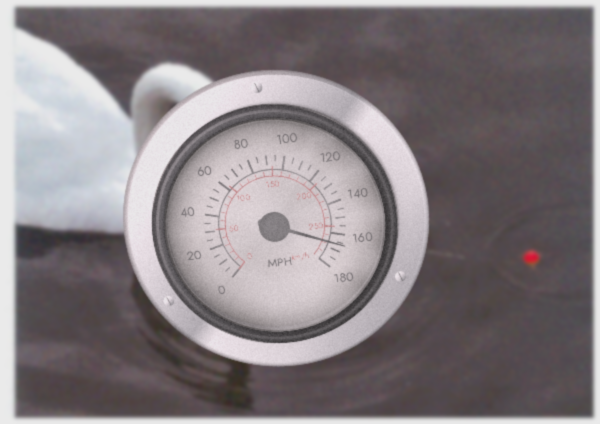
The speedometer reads 165 mph
